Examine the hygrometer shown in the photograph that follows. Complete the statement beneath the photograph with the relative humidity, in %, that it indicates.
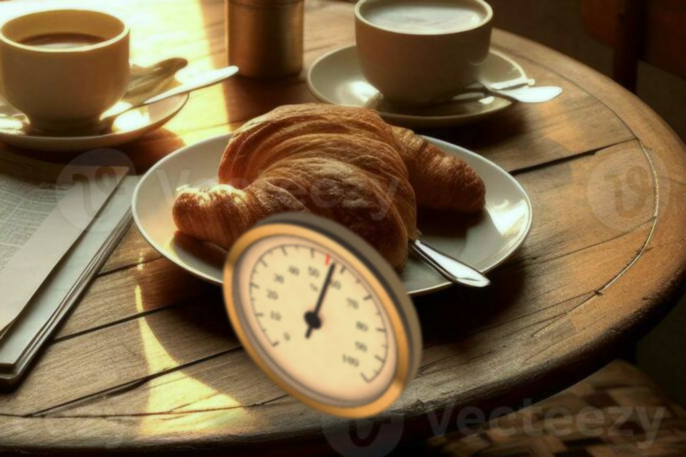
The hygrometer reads 57.5 %
